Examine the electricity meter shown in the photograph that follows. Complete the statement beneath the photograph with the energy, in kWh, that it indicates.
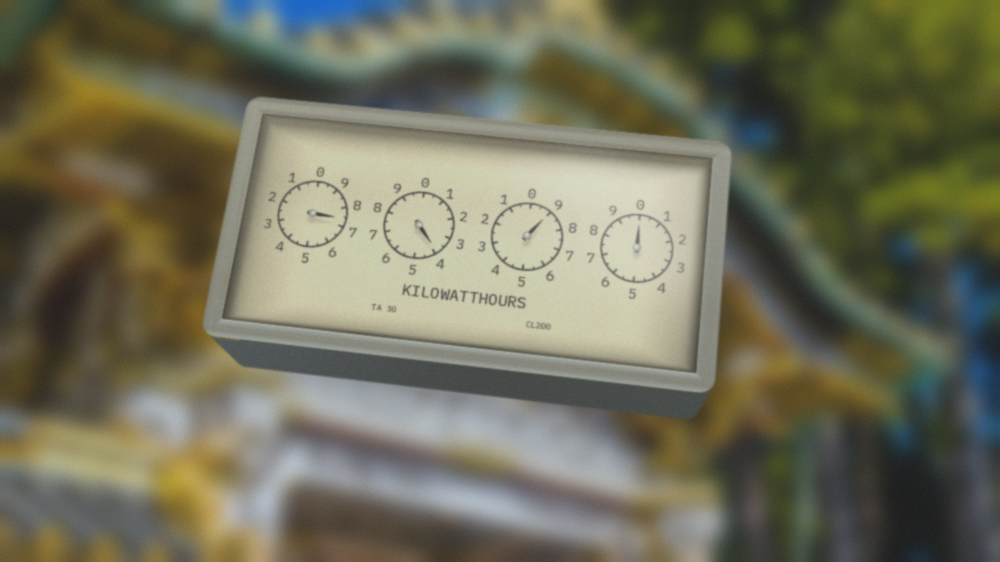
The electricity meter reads 7390 kWh
